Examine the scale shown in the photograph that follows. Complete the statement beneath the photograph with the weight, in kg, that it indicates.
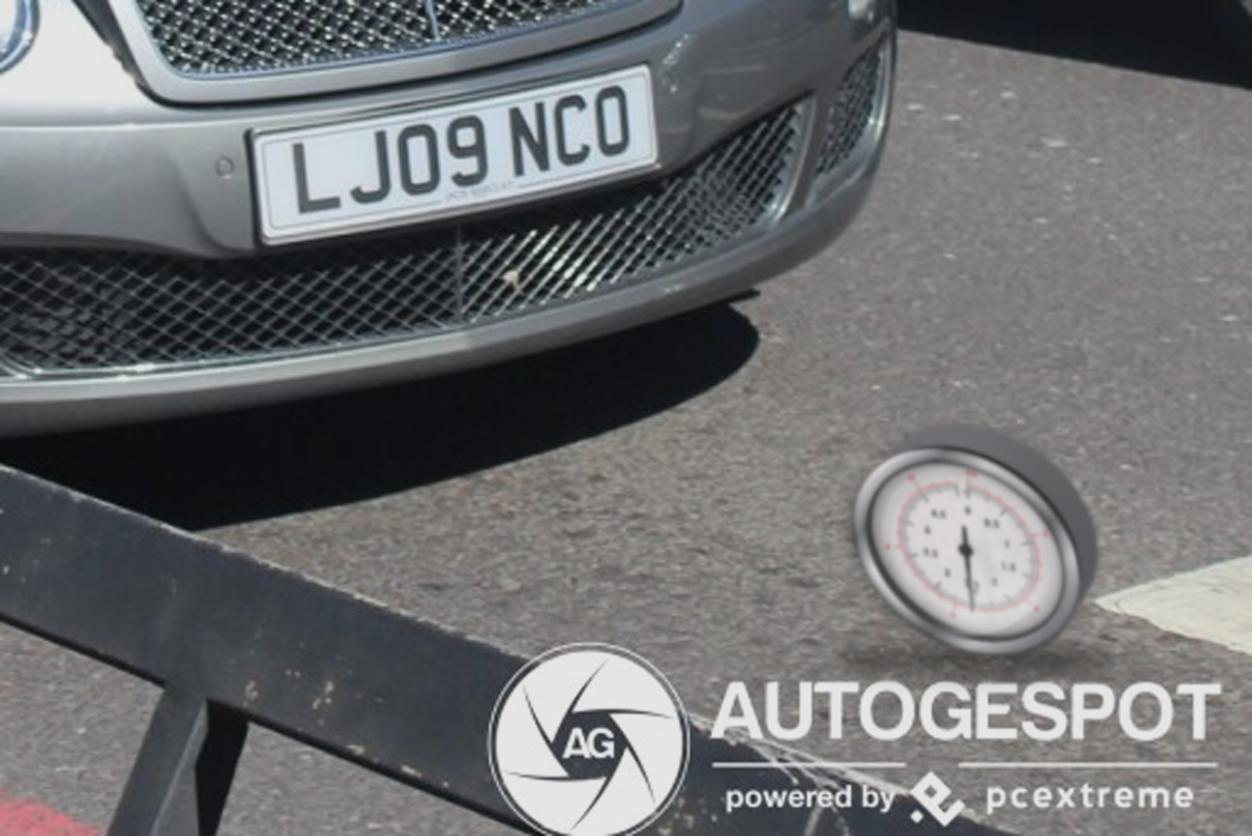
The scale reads 2.5 kg
